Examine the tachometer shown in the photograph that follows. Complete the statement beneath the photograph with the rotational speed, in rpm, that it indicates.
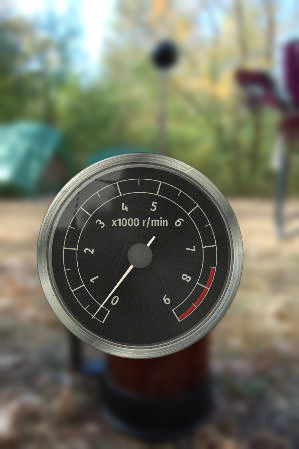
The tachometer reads 250 rpm
